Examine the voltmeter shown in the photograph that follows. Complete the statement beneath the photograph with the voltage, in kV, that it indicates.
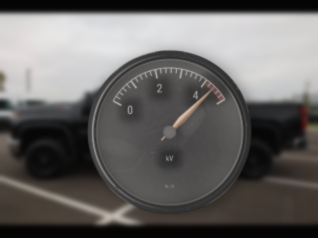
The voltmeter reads 4.4 kV
